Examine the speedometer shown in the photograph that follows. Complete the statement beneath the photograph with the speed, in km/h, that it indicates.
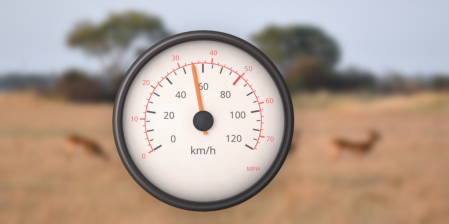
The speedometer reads 55 km/h
